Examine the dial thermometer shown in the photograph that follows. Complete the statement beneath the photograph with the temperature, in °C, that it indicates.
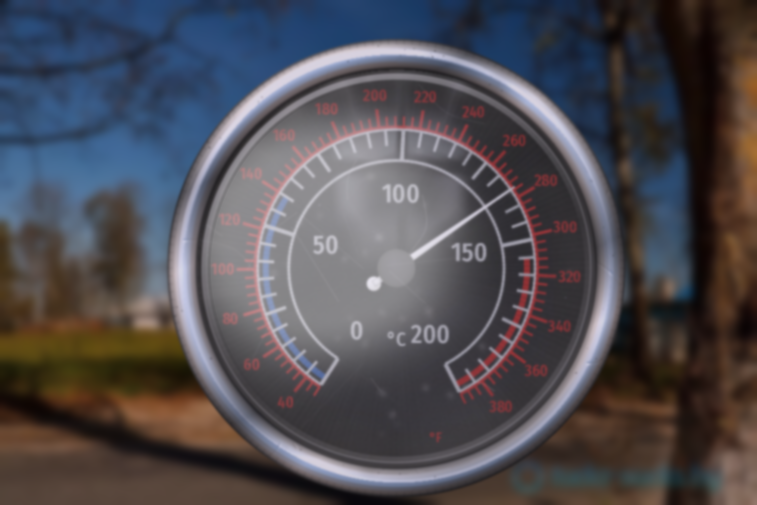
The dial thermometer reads 135 °C
